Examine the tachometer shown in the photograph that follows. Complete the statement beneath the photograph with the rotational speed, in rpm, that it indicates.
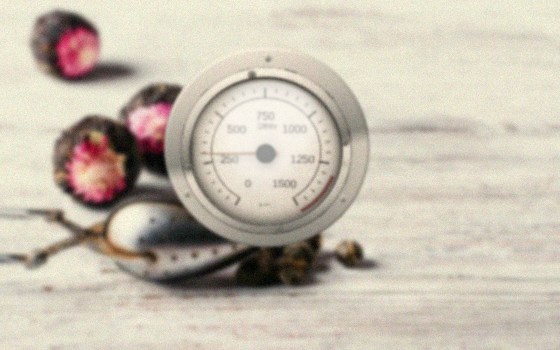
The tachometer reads 300 rpm
